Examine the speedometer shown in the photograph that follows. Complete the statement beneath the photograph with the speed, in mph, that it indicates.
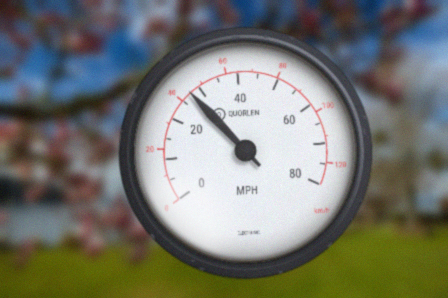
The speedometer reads 27.5 mph
